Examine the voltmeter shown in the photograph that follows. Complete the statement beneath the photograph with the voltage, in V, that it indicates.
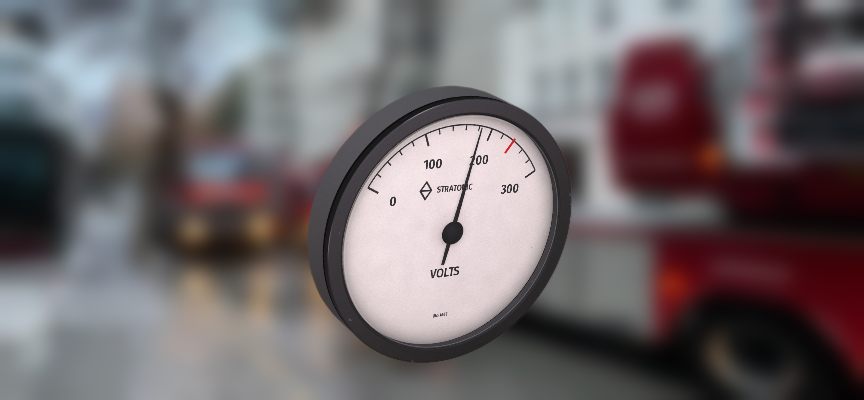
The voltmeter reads 180 V
